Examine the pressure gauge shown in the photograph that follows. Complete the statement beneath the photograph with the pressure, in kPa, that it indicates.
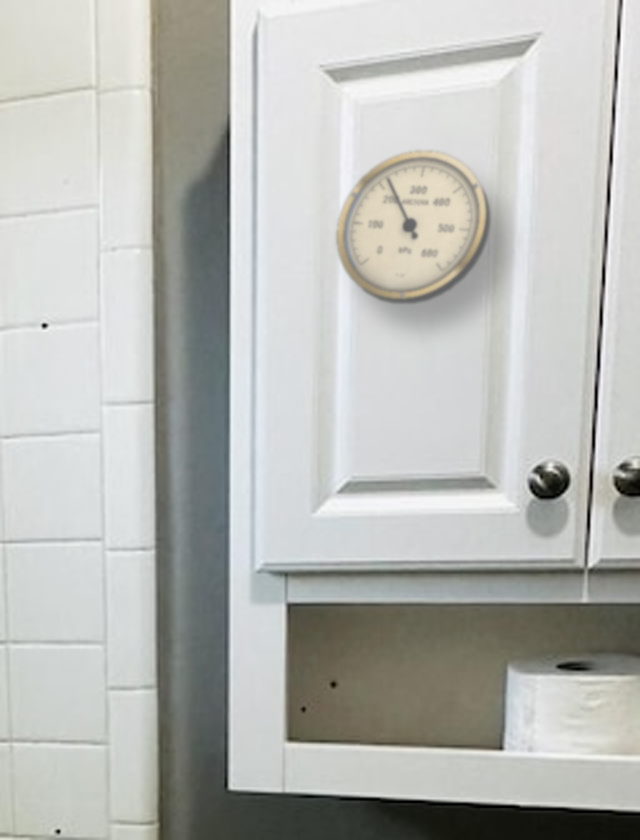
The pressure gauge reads 220 kPa
